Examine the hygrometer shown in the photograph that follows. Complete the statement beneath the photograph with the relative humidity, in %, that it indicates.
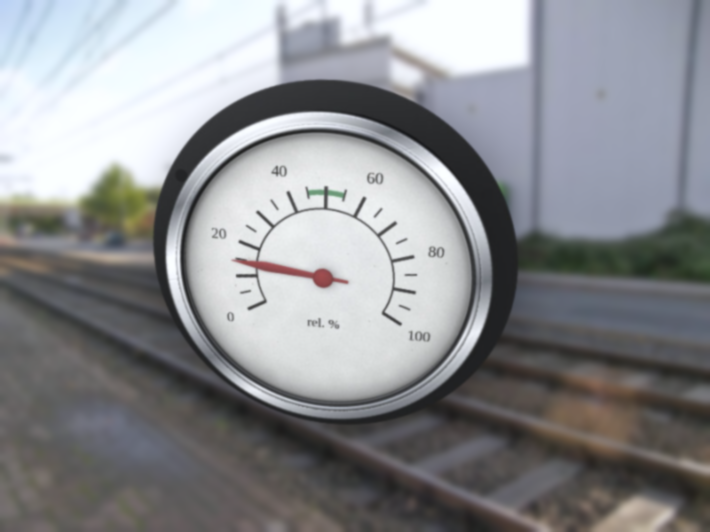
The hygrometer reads 15 %
